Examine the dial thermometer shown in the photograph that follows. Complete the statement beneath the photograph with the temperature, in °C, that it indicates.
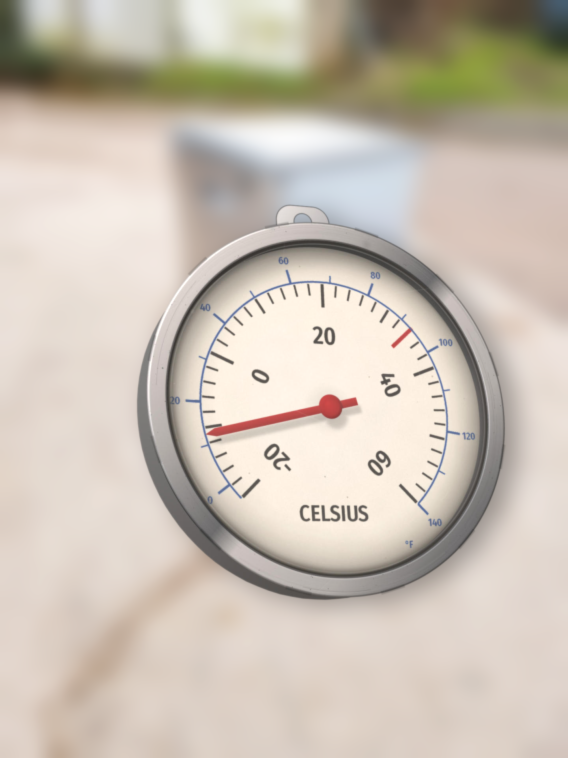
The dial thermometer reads -11 °C
